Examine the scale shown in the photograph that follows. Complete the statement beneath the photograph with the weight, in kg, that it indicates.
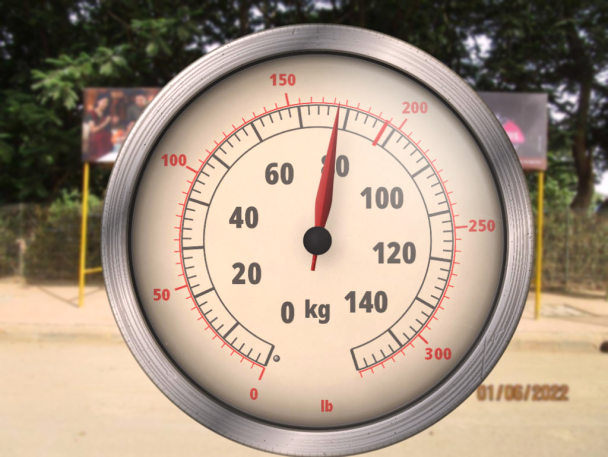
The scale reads 78 kg
